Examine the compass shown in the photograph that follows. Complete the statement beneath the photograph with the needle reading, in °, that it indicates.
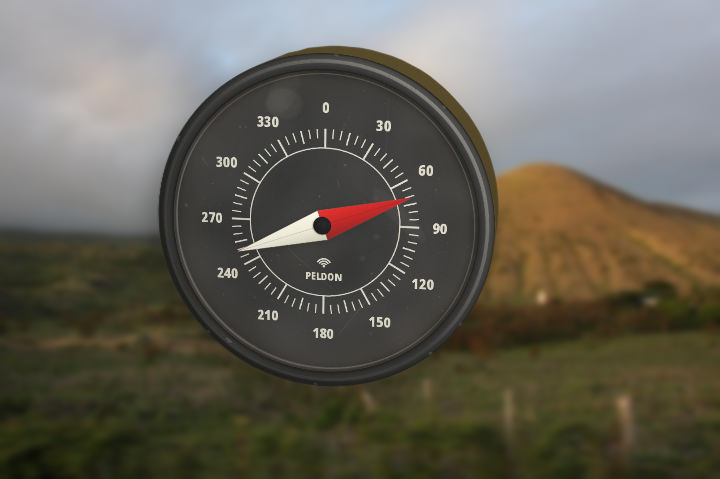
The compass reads 70 °
